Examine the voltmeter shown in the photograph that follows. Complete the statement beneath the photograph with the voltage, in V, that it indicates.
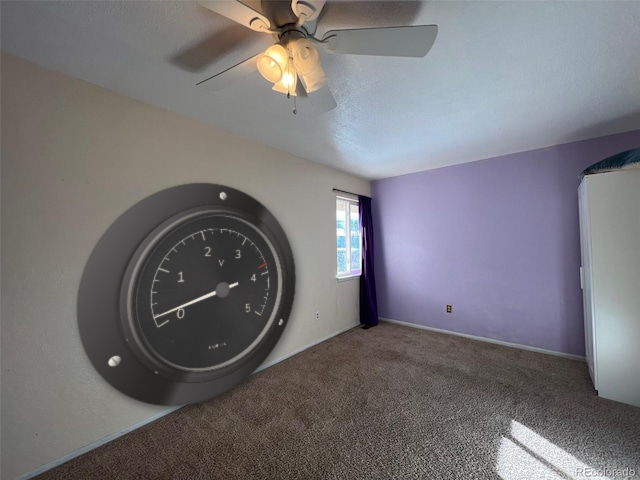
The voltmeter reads 0.2 V
